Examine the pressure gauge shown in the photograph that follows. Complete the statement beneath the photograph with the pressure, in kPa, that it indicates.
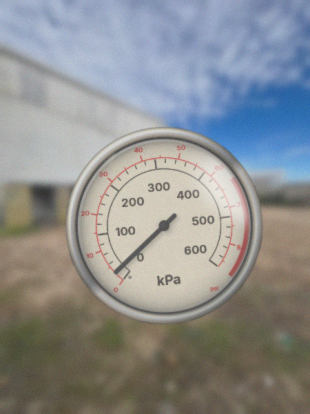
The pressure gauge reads 20 kPa
